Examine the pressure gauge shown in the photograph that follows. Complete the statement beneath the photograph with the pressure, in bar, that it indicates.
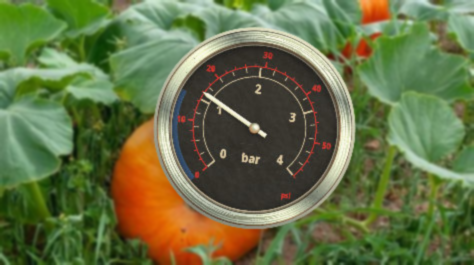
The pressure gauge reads 1.1 bar
